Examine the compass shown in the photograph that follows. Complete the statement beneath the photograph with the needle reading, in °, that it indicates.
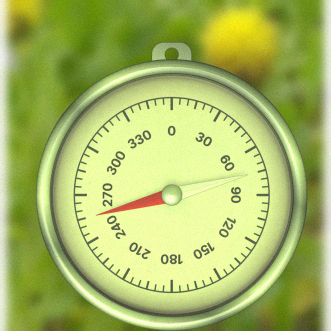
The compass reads 255 °
